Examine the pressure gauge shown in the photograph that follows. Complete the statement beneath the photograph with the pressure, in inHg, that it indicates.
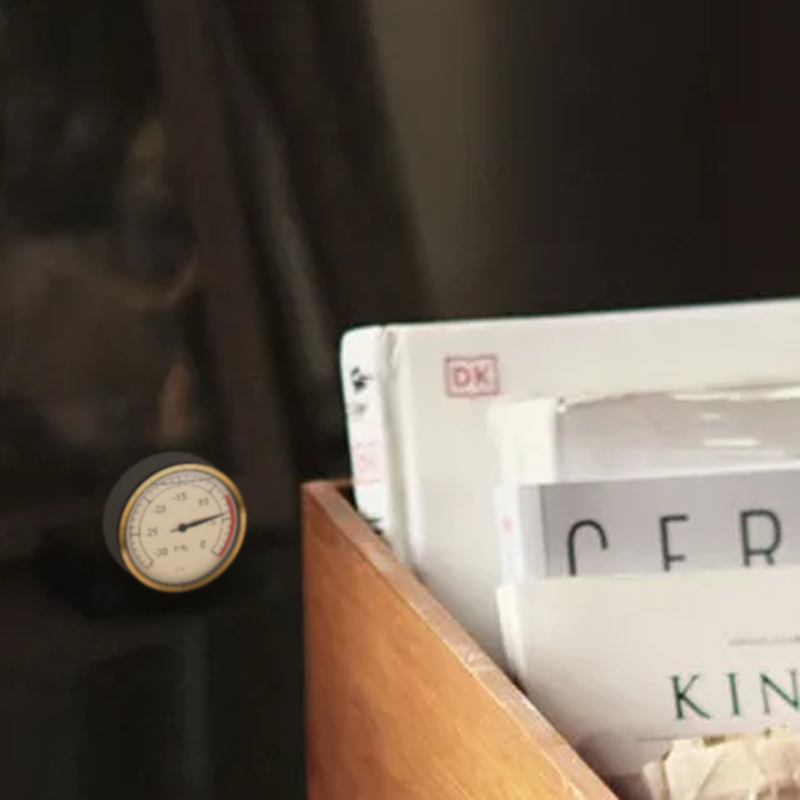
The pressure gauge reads -6 inHg
